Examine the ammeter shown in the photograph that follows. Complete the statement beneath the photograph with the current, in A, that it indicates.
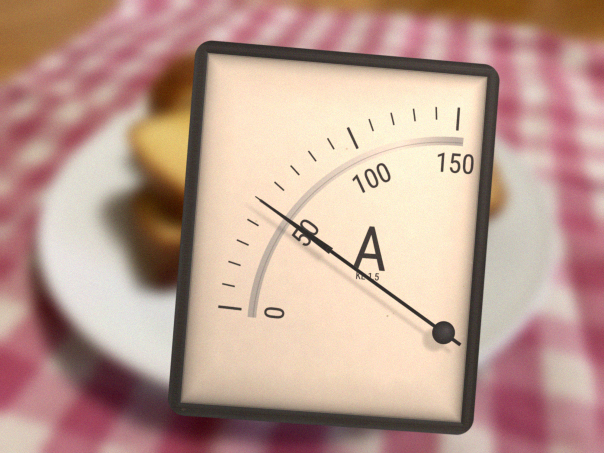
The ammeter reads 50 A
